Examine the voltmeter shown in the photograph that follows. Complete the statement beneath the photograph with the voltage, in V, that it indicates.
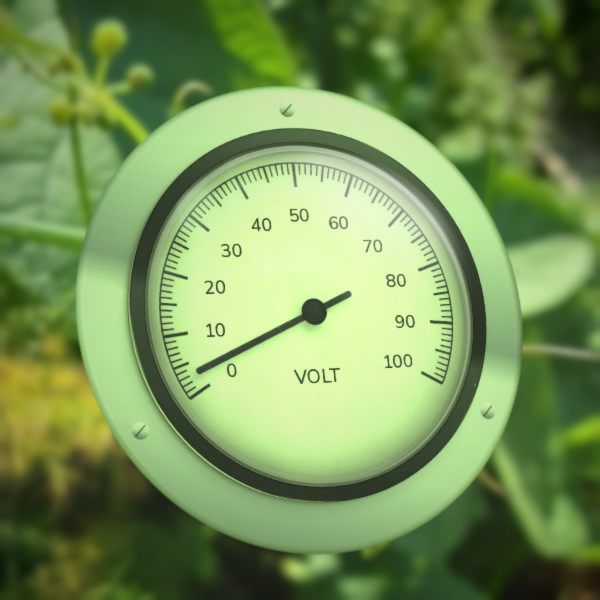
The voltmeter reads 3 V
